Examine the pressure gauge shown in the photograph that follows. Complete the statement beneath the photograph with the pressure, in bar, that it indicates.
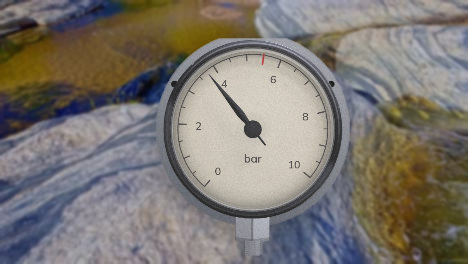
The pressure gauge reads 3.75 bar
